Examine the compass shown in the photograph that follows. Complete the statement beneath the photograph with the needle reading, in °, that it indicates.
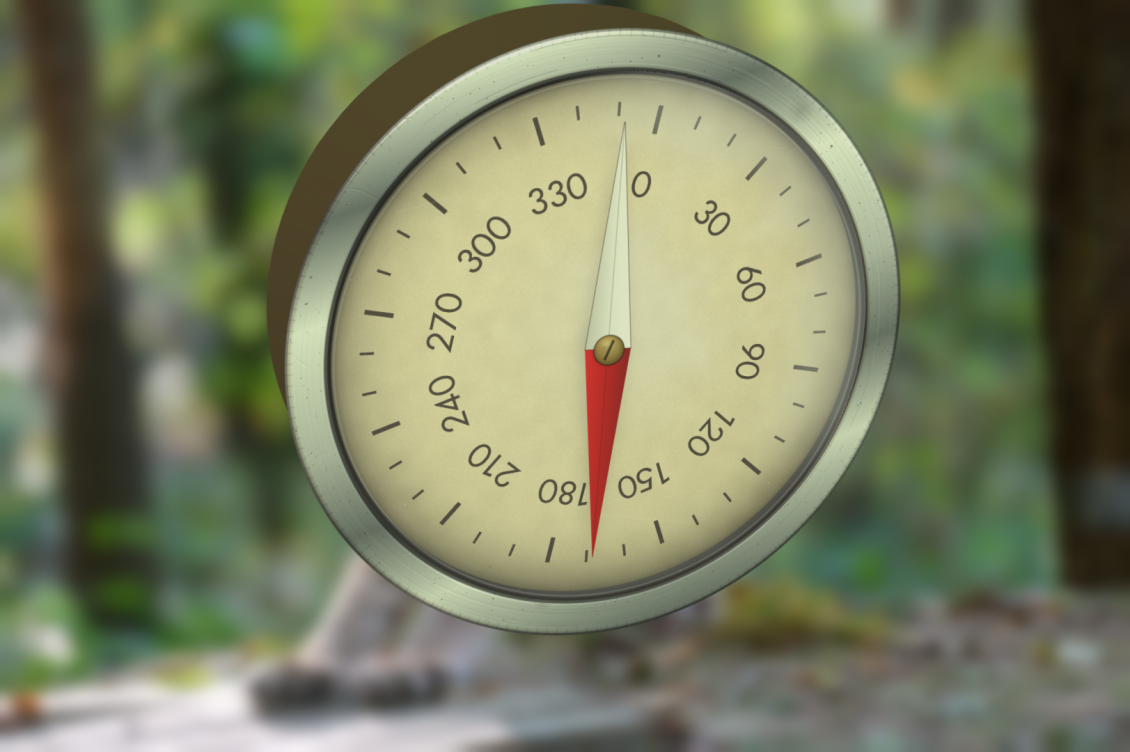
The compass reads 170 °
